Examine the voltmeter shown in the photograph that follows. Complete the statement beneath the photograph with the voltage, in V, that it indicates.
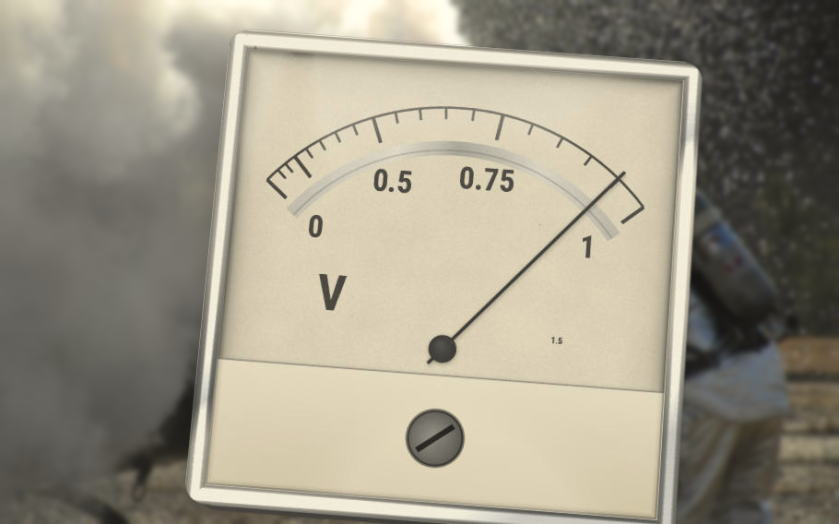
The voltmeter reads 0.95 V
